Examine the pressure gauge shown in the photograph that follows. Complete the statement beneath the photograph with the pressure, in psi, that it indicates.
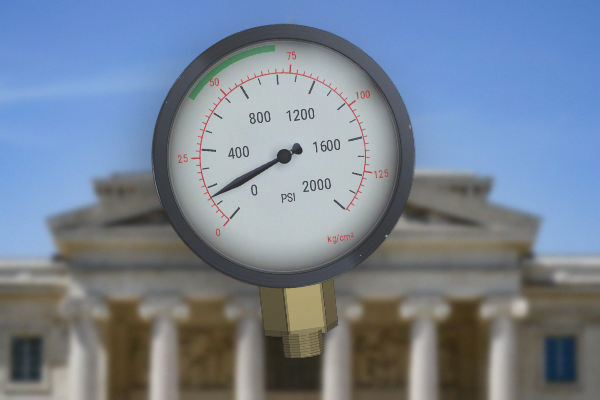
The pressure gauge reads 150 psi
